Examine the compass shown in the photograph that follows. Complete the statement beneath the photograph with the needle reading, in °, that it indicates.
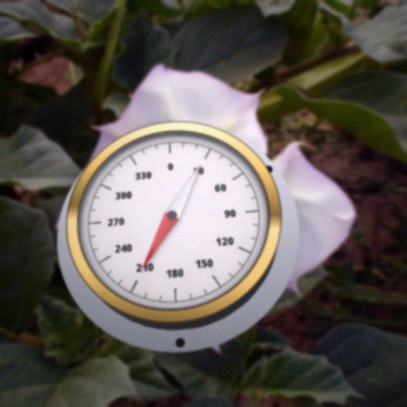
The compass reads 210 °
